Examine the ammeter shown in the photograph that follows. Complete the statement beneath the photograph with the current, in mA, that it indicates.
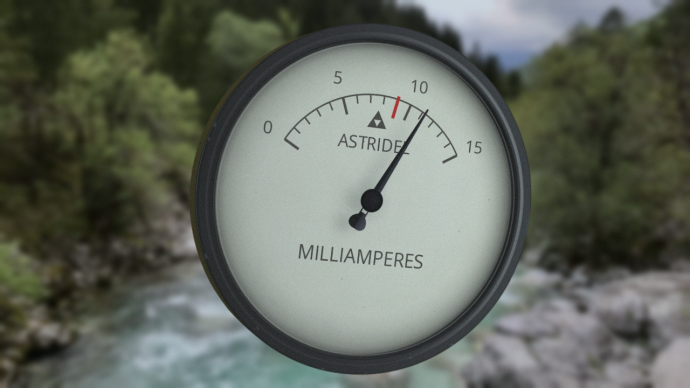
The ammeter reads 11 mA
